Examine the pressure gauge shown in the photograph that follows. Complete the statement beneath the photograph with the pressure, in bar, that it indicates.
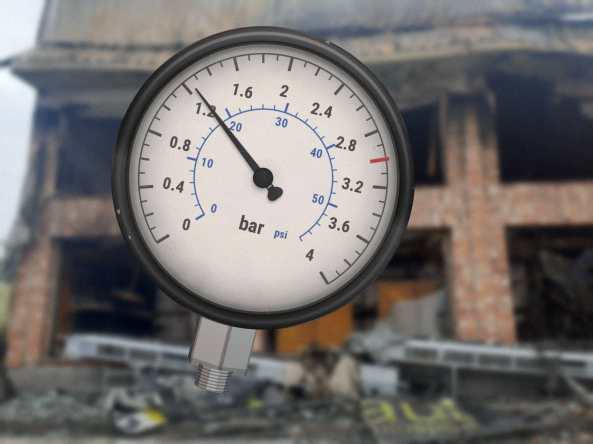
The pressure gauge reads 1.25 bar
